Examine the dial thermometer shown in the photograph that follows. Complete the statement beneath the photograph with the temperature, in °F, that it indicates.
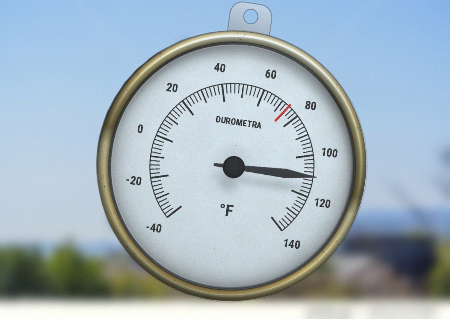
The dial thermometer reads 110 °F
